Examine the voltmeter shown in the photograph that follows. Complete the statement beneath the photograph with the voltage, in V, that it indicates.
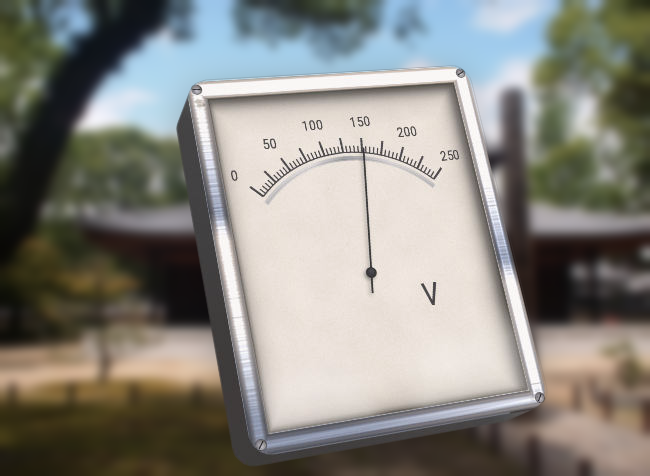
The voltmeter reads 150 V
